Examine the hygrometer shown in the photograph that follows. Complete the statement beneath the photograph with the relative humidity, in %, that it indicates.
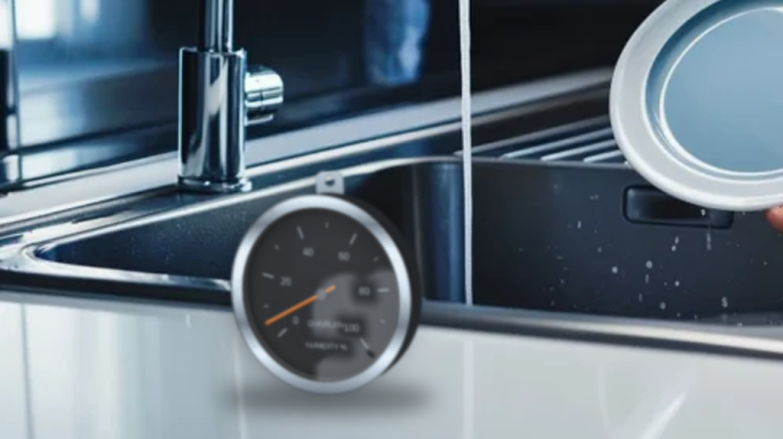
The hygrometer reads 5 %
